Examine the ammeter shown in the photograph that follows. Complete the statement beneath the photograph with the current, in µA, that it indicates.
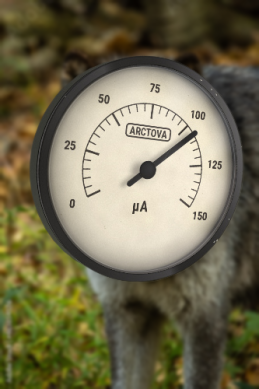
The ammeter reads 105 µA
